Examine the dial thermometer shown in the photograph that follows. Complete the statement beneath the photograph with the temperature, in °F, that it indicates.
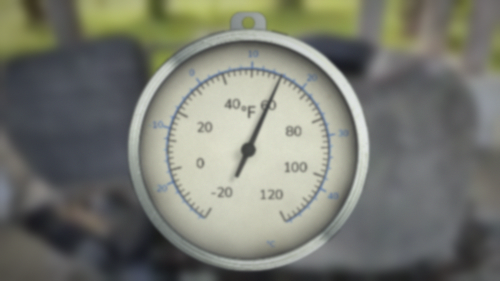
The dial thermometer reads 60 °F
